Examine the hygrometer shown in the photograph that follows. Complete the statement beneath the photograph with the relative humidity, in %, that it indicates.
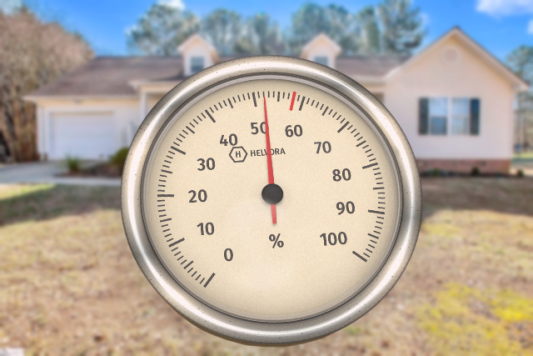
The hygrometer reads 52 %
